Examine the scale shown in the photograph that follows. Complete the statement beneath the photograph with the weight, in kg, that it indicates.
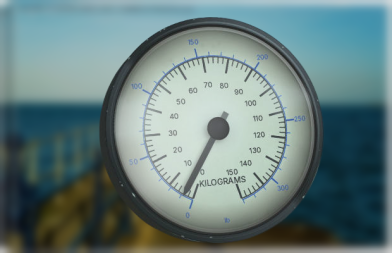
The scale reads 4 kg
